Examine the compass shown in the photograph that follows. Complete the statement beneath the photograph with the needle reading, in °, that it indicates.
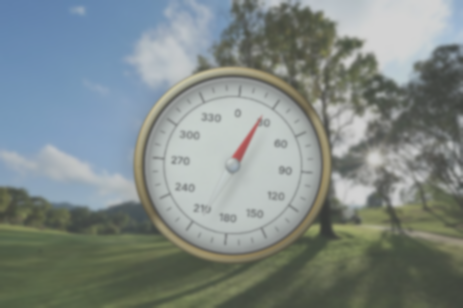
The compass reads 25 °
